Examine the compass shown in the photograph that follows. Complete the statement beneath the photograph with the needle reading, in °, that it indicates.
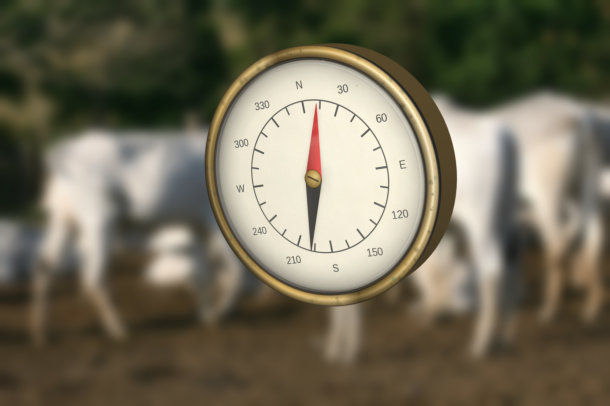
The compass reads 15 °
